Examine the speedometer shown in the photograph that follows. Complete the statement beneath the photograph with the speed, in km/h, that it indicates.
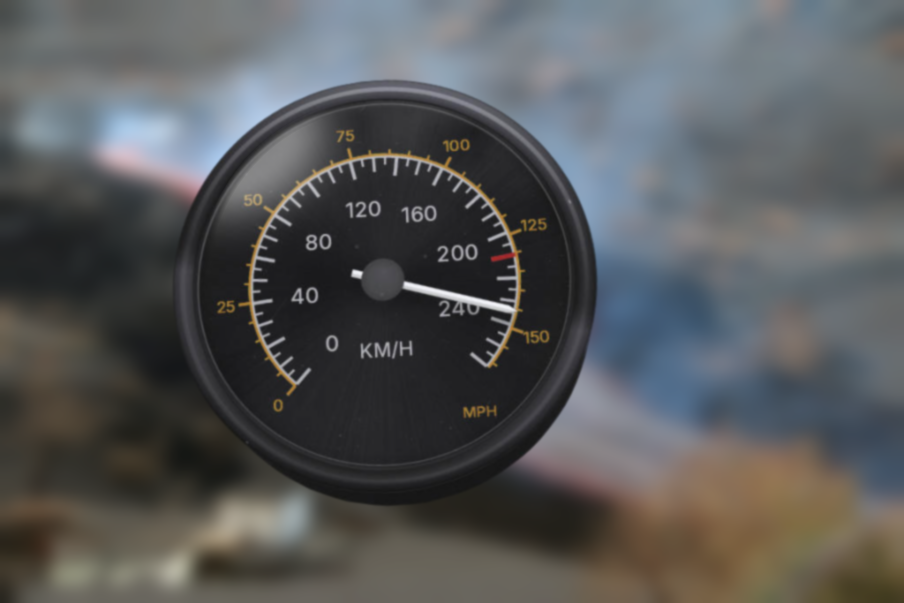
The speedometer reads 235 km/h
